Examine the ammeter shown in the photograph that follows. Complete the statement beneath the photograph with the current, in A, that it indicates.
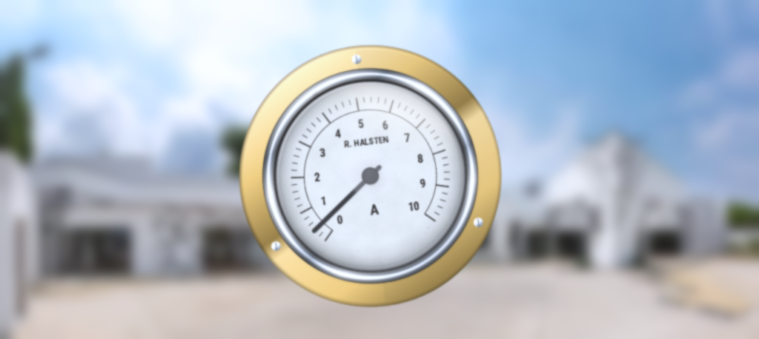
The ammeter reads 0.4 A
